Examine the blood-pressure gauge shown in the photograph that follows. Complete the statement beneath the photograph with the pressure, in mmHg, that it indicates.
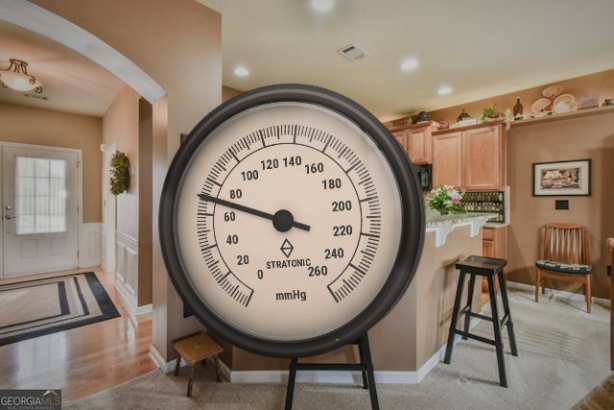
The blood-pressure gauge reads 70 mmHg
